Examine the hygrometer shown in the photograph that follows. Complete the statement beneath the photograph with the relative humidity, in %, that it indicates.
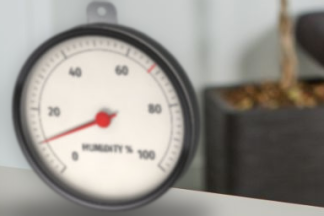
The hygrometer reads 10 %
